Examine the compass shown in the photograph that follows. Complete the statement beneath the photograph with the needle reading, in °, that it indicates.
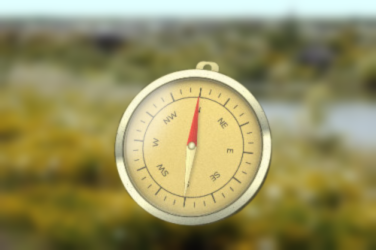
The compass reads 0 °
